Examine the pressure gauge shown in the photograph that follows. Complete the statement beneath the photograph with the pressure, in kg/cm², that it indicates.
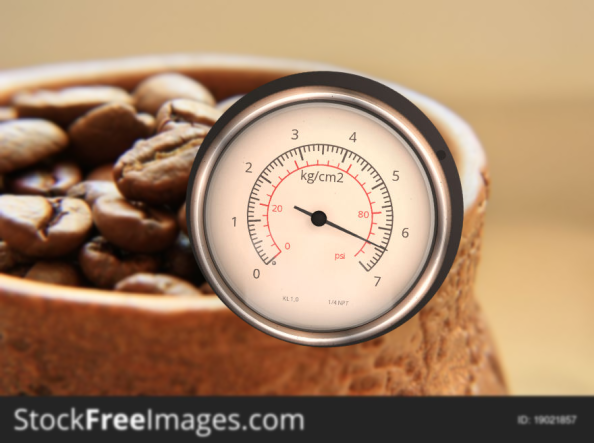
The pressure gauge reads 6.4 kg/cm²
